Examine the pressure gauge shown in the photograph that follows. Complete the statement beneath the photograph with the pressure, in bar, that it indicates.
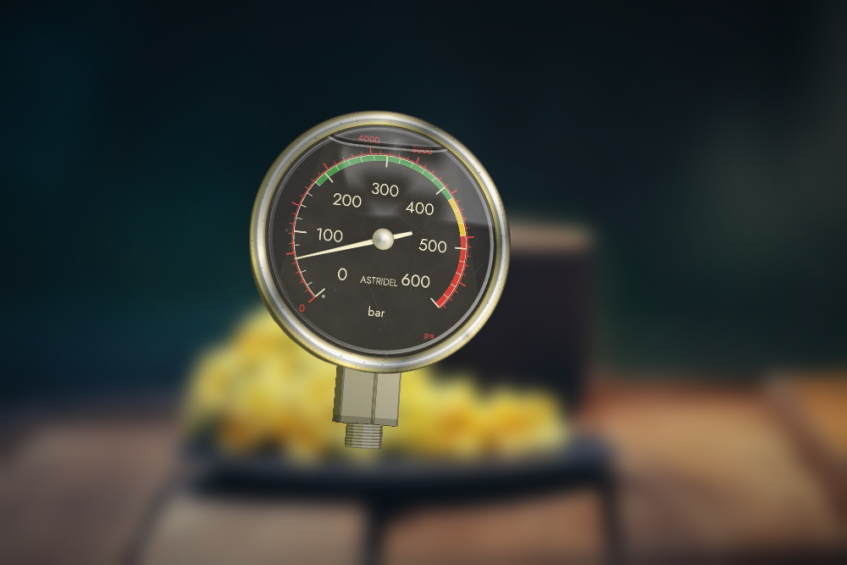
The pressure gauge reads 60 bar
